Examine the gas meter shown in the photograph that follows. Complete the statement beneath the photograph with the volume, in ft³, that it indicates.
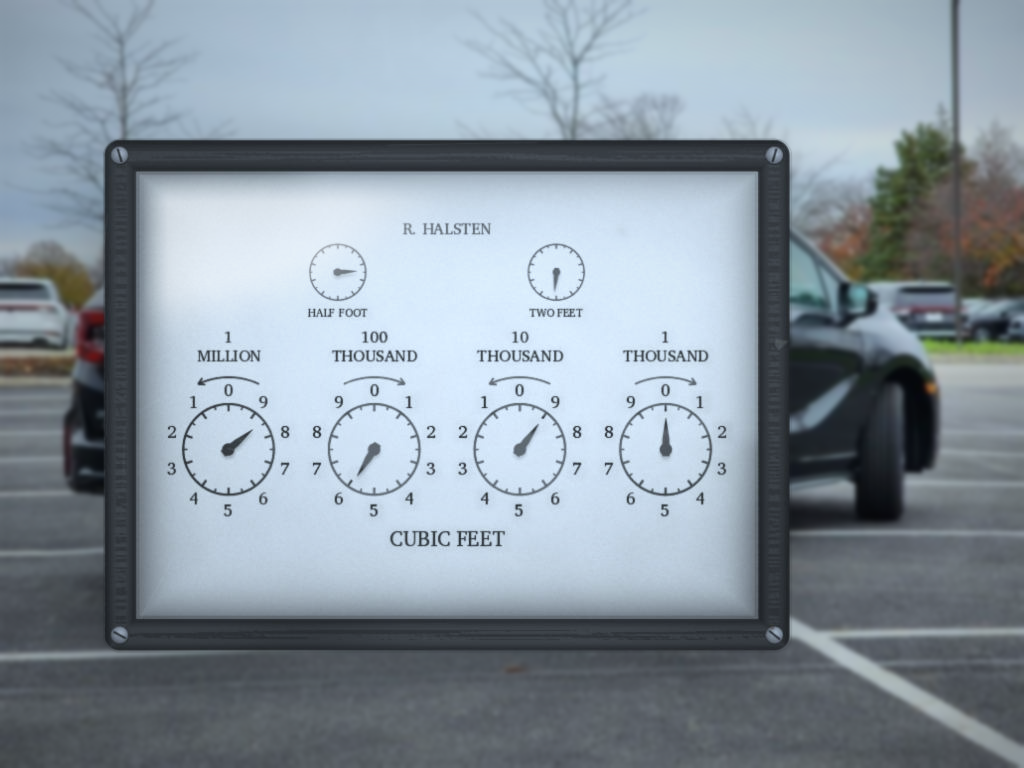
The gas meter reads 859000 ft³
